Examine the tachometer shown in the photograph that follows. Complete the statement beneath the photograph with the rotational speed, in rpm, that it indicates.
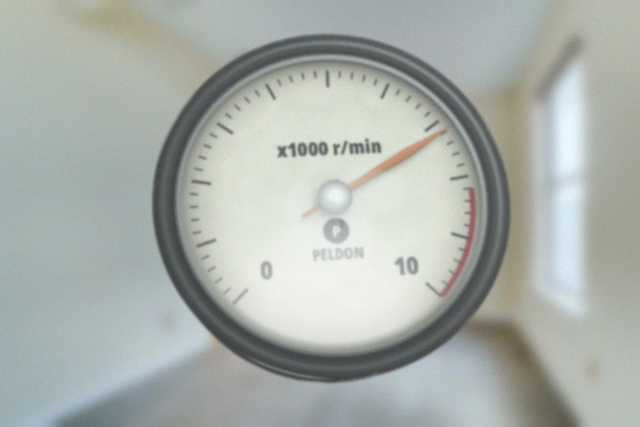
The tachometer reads 7200 rpm
